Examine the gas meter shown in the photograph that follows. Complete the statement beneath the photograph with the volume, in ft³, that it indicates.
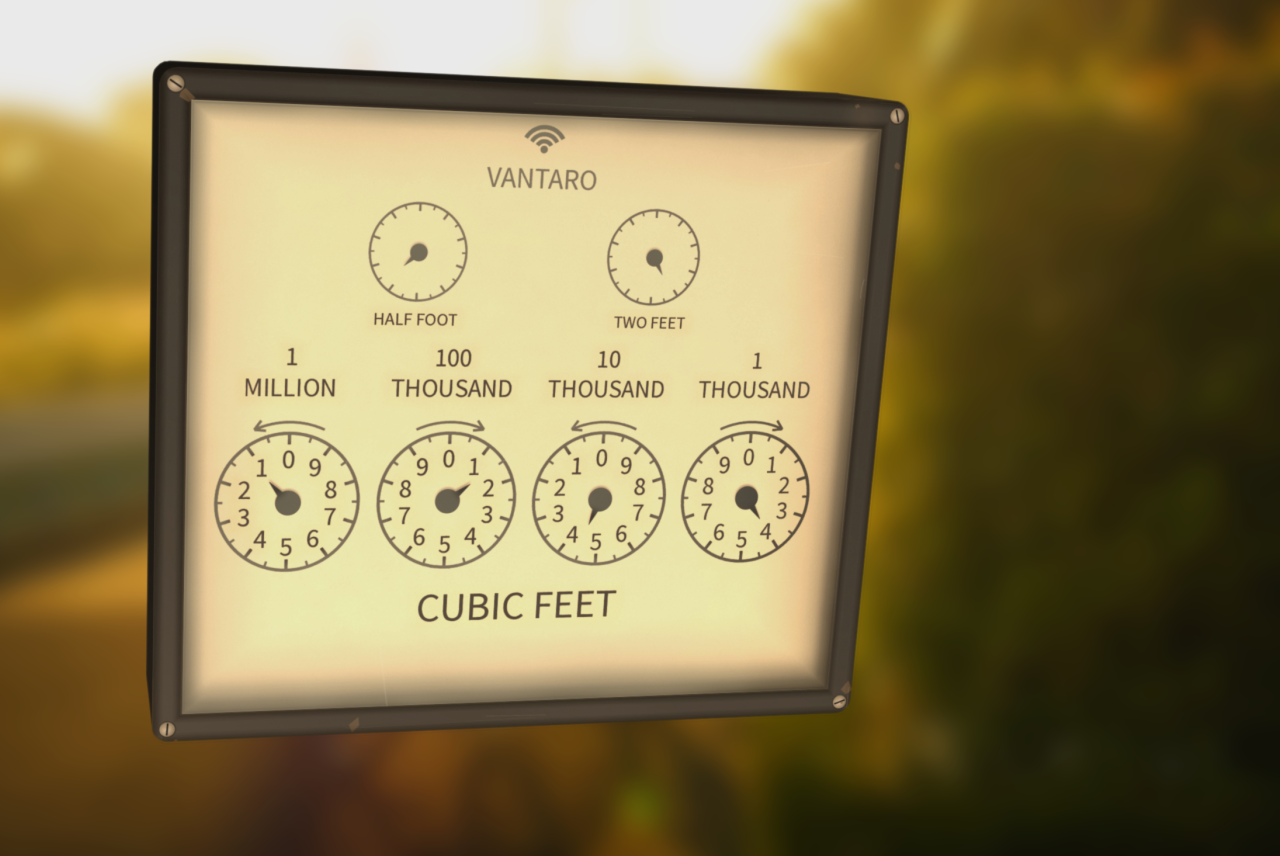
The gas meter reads 114400 ft³
